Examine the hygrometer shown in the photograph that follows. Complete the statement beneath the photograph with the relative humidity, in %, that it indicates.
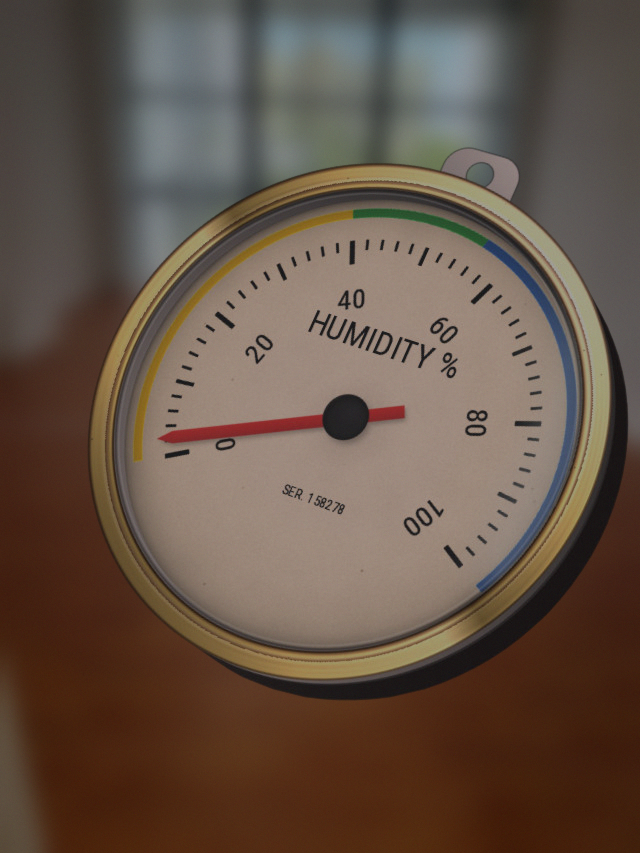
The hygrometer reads 2 %
